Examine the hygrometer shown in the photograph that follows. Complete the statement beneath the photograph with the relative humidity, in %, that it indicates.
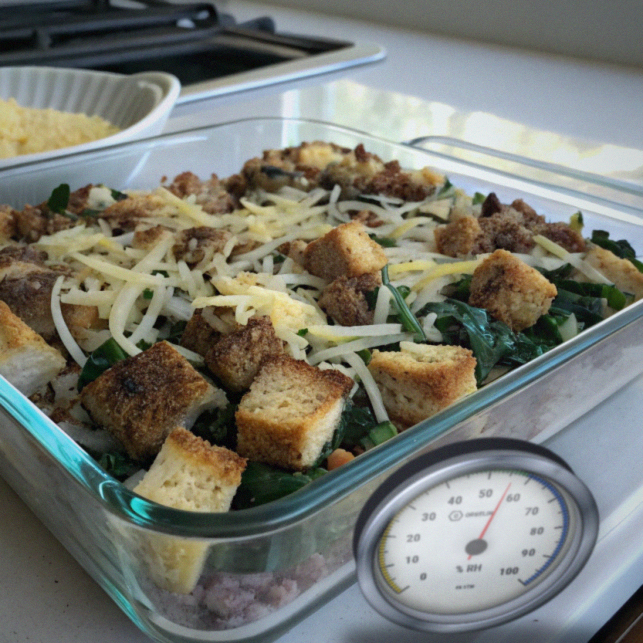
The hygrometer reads 55 %
